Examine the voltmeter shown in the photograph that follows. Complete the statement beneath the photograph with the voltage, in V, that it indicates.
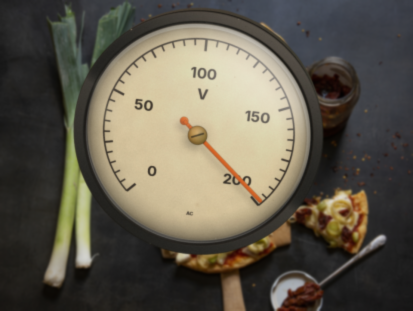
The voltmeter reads 197.5 V
